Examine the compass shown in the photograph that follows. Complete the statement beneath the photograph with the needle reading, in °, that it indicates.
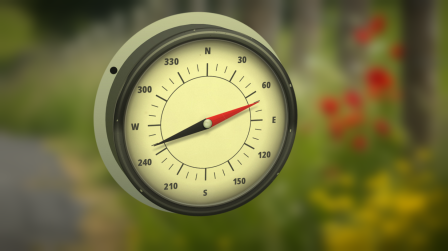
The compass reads 70 °
